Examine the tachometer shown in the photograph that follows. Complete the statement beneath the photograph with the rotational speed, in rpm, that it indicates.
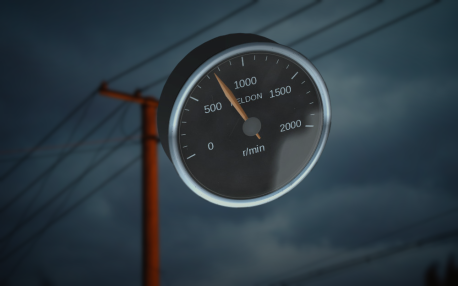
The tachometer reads 750 rpm
